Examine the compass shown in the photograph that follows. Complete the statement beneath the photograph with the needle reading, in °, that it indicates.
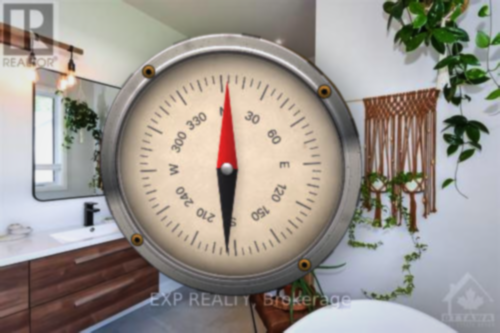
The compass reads 5 °
